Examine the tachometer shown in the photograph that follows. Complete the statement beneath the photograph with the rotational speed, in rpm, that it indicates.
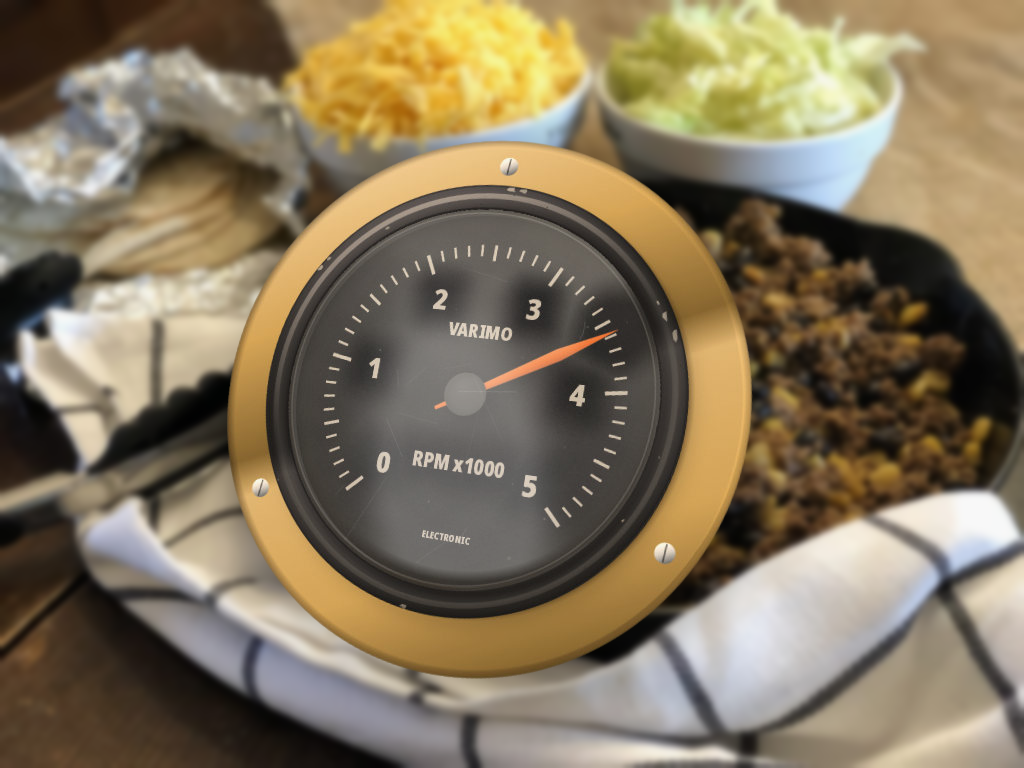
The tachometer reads 3600 rpm
